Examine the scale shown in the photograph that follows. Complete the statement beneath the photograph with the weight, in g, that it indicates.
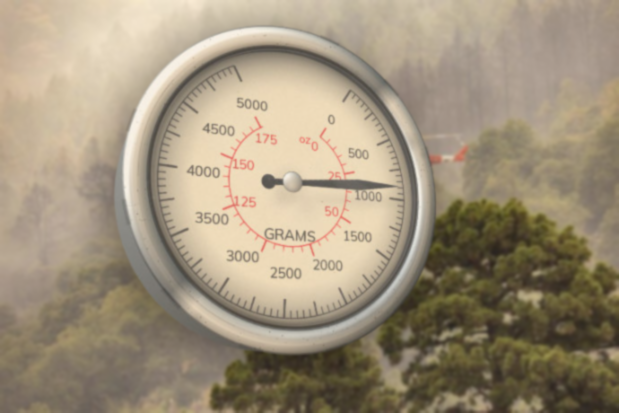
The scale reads 900 g
